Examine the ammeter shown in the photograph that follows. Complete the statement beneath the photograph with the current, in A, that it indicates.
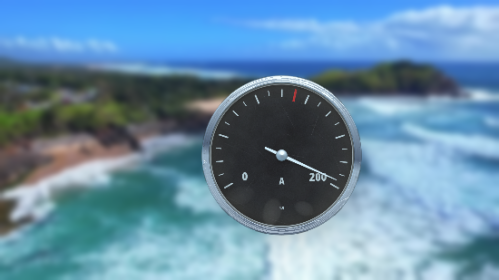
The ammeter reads 195 A
